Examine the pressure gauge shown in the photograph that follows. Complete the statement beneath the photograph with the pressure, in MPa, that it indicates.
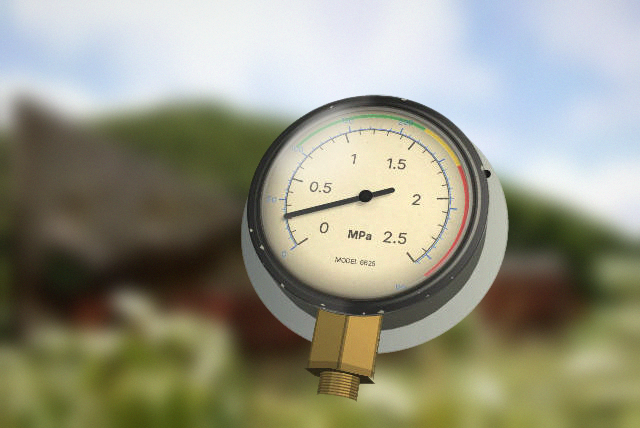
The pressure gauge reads 0.2 MPa
